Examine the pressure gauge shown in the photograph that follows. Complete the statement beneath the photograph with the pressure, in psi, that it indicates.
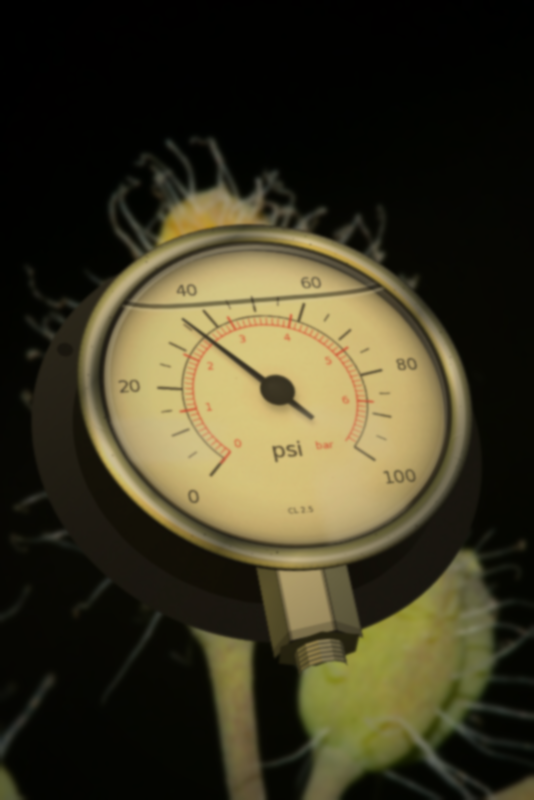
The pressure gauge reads 35 psi
